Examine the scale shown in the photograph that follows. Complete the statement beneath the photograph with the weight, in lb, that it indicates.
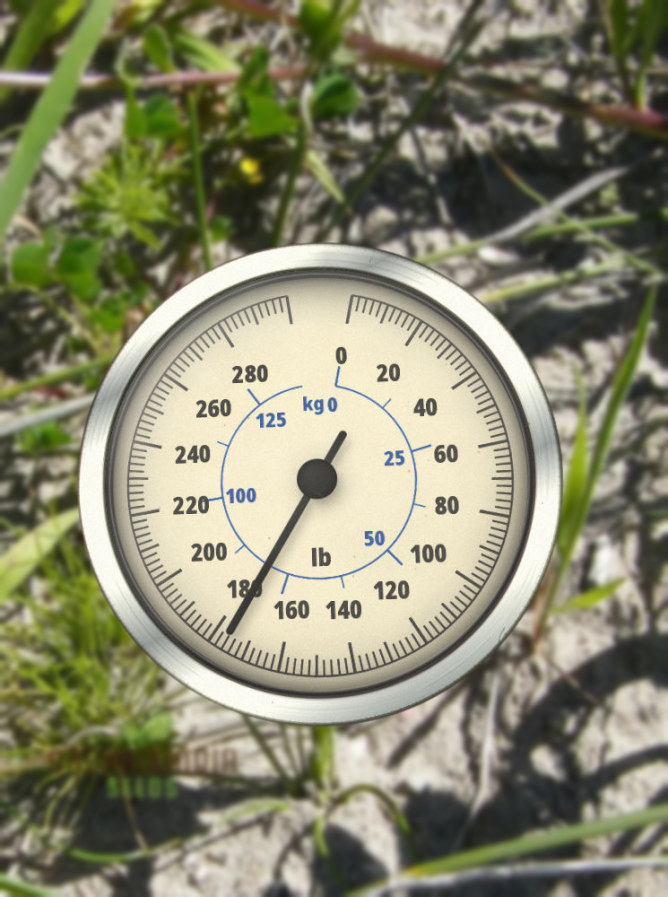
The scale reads 176 lb
